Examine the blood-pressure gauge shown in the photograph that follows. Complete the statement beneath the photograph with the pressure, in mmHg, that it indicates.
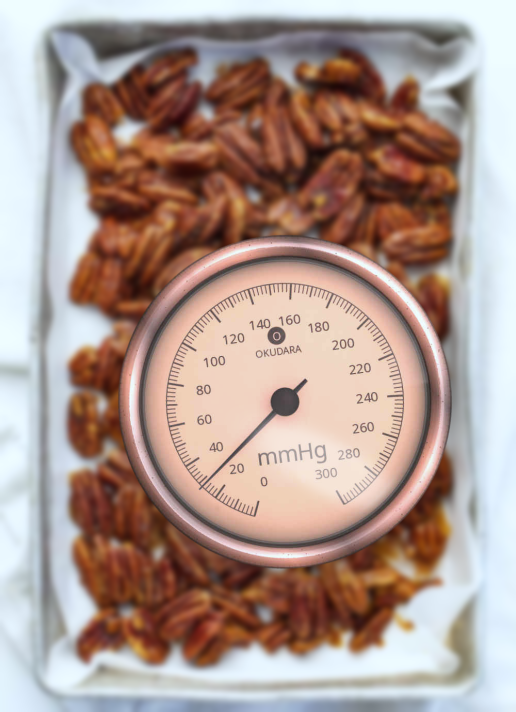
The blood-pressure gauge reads 28 mmHg
